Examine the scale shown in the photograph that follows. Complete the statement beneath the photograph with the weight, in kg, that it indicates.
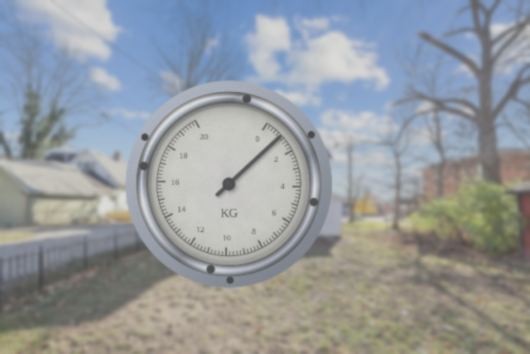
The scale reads 1 kg
